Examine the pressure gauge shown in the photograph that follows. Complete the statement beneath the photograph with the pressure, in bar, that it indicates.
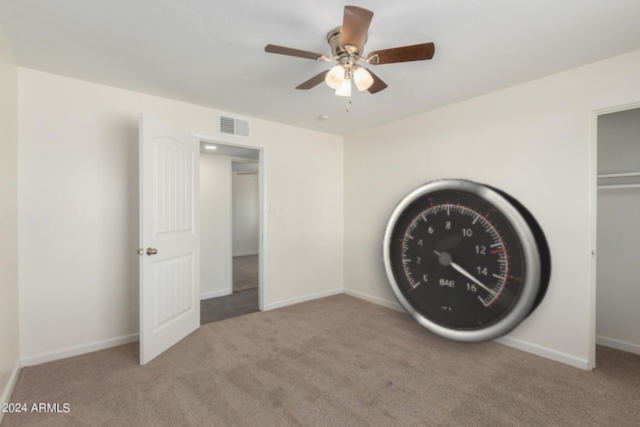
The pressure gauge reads 15 bar
